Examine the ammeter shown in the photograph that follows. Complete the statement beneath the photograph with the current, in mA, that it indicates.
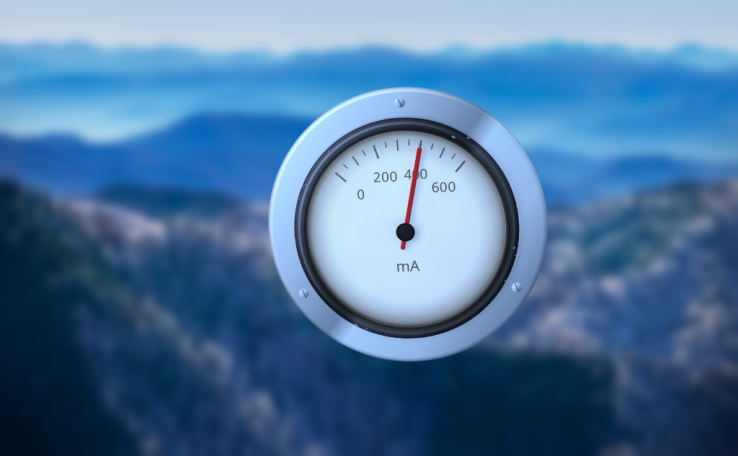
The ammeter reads 400 mA
